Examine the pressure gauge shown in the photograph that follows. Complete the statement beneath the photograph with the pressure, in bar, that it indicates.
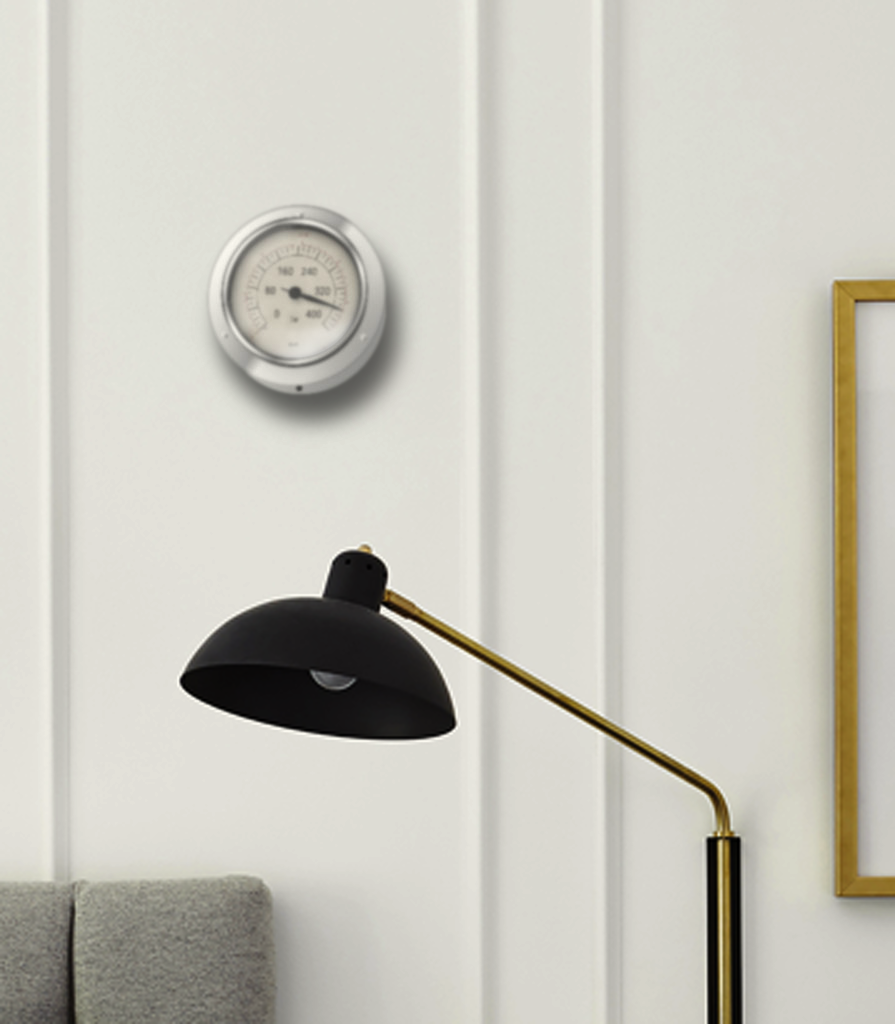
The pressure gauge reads 360 bar
